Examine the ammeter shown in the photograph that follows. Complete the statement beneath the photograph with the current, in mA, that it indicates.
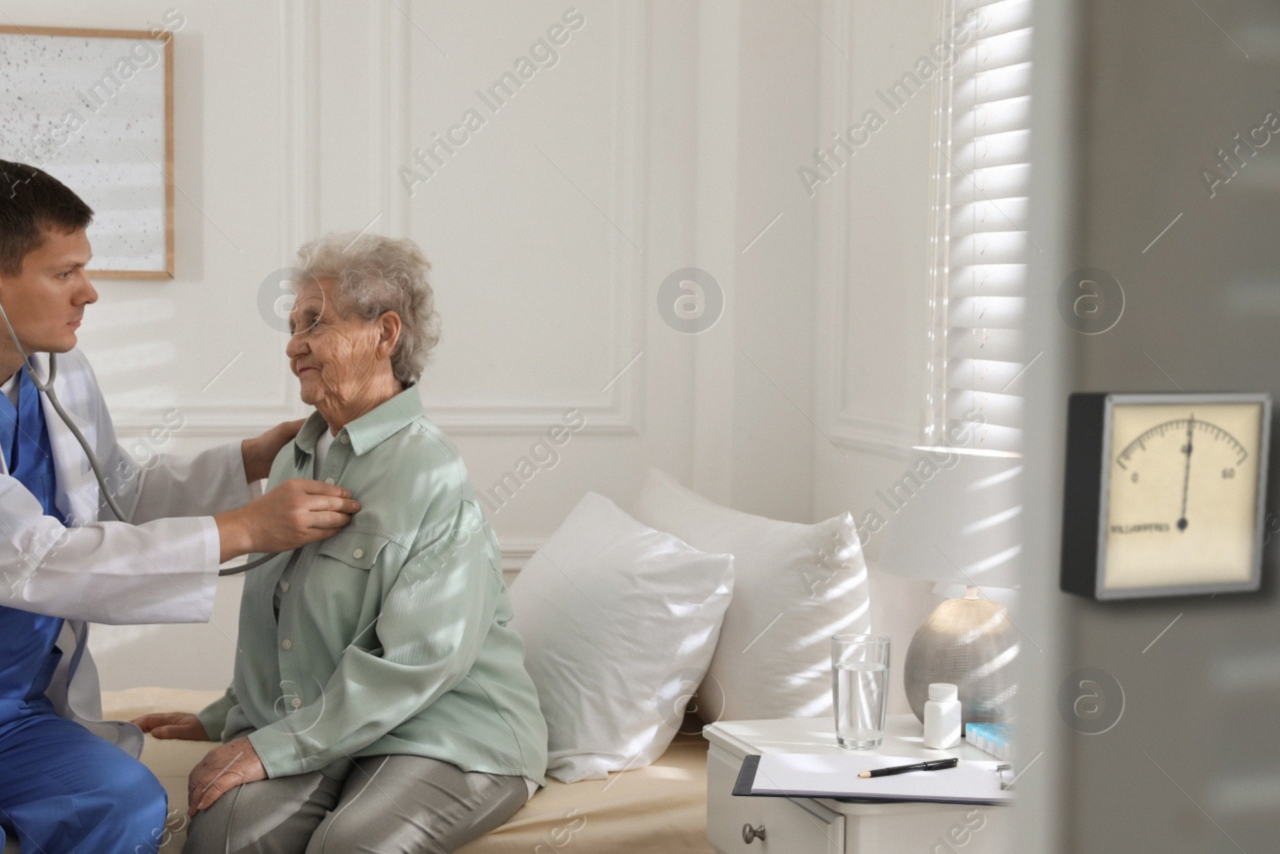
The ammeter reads 40 mA
